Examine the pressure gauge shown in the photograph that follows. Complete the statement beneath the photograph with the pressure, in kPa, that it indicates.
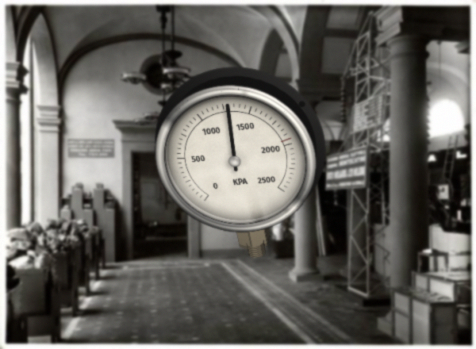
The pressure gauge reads 1300 kPa
